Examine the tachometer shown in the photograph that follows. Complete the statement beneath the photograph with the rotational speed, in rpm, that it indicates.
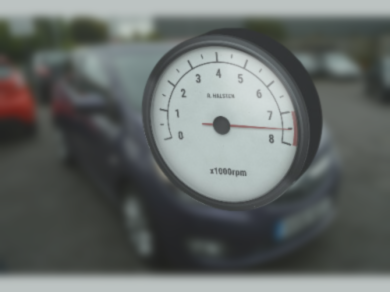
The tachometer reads 7500 rpm
